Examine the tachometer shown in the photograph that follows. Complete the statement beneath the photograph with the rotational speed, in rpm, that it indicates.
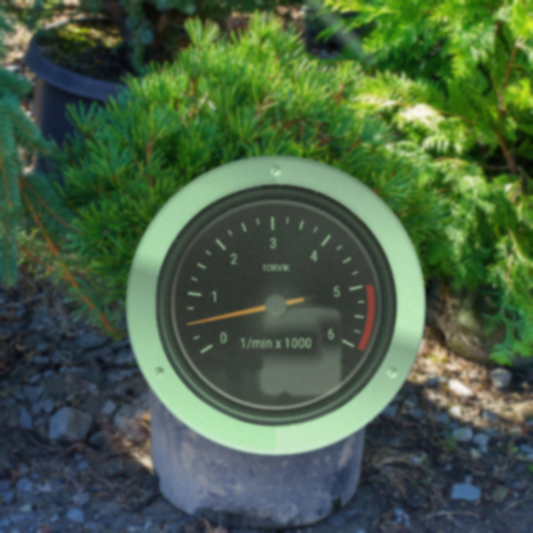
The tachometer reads 500 rpm
